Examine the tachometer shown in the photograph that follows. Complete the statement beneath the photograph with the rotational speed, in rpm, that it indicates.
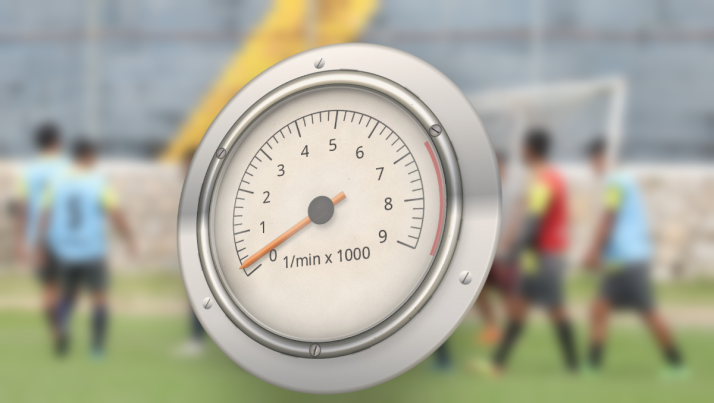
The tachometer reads 200 rpm
